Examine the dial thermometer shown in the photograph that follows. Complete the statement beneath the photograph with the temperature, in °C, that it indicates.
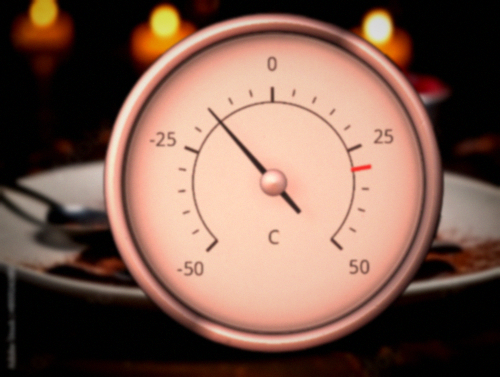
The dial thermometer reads -15 °C
